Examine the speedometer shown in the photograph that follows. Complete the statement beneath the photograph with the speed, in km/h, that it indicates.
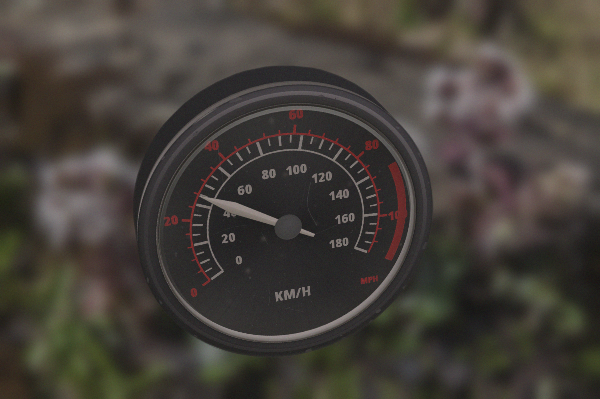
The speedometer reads 45 km/h
